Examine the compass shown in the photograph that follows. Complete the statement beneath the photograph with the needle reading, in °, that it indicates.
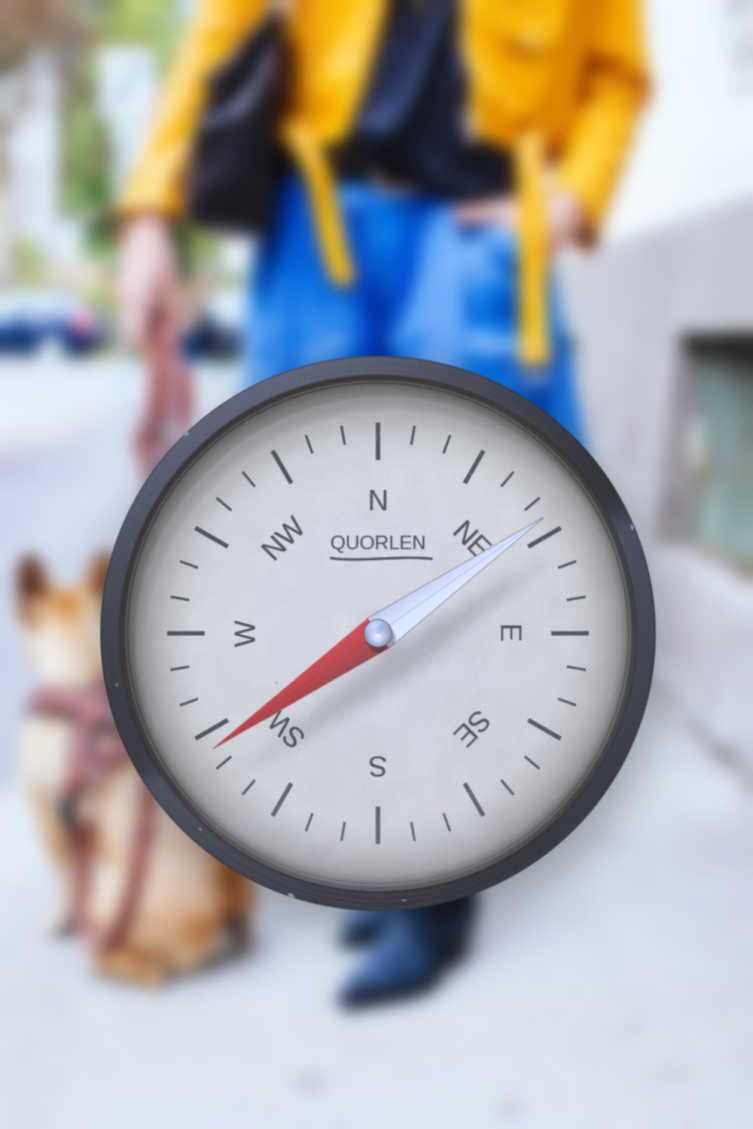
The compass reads 235 °
